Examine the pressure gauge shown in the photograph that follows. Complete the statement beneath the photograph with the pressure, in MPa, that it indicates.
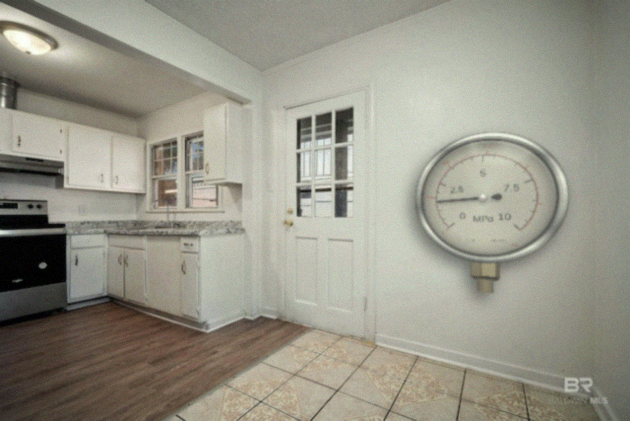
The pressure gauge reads 1.5 MPa
